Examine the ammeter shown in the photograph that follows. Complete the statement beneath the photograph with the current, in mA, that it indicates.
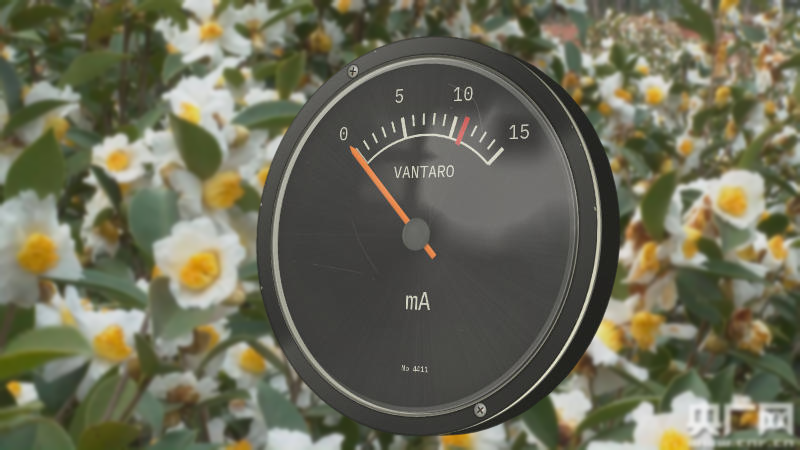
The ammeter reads 0 mA
